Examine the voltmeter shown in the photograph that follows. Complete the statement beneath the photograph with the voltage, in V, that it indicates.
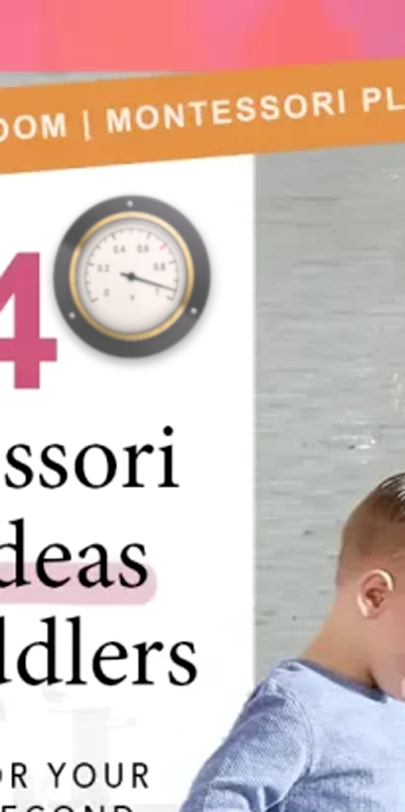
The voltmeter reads 0.95 V
